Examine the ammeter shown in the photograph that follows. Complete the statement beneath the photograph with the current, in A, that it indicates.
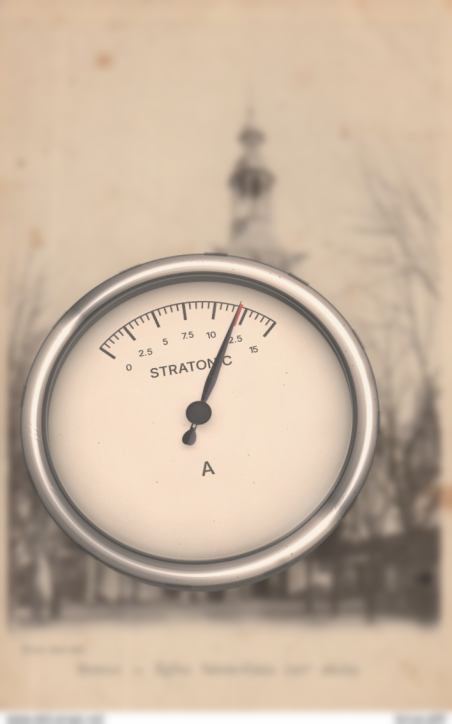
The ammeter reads 12 A
